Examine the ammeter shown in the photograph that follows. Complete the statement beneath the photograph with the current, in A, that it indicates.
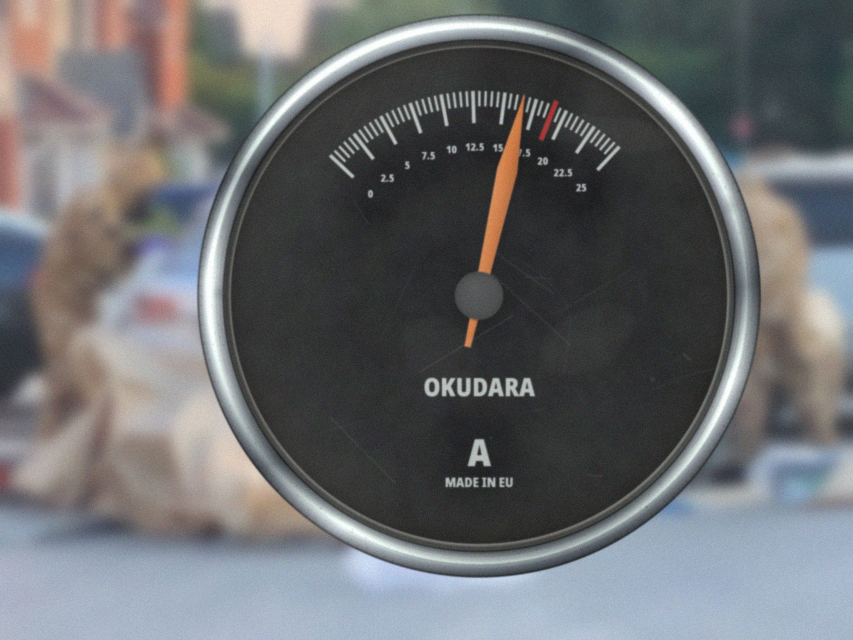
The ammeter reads 16.5 A
